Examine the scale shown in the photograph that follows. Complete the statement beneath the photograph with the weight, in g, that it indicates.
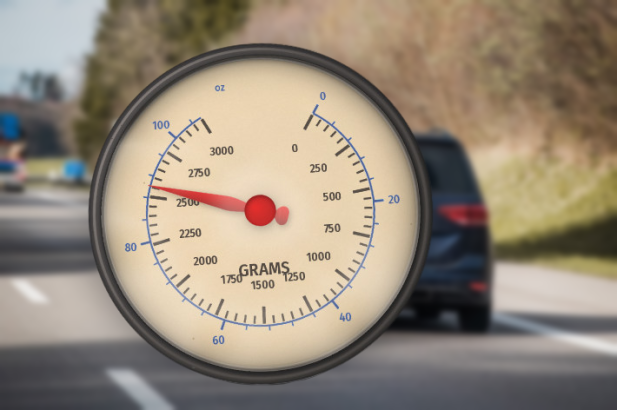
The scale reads 2550 g
